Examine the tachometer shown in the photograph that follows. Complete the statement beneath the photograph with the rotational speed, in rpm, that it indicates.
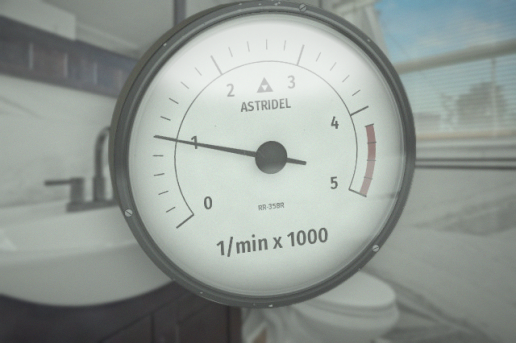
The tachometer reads 1000 rpm
